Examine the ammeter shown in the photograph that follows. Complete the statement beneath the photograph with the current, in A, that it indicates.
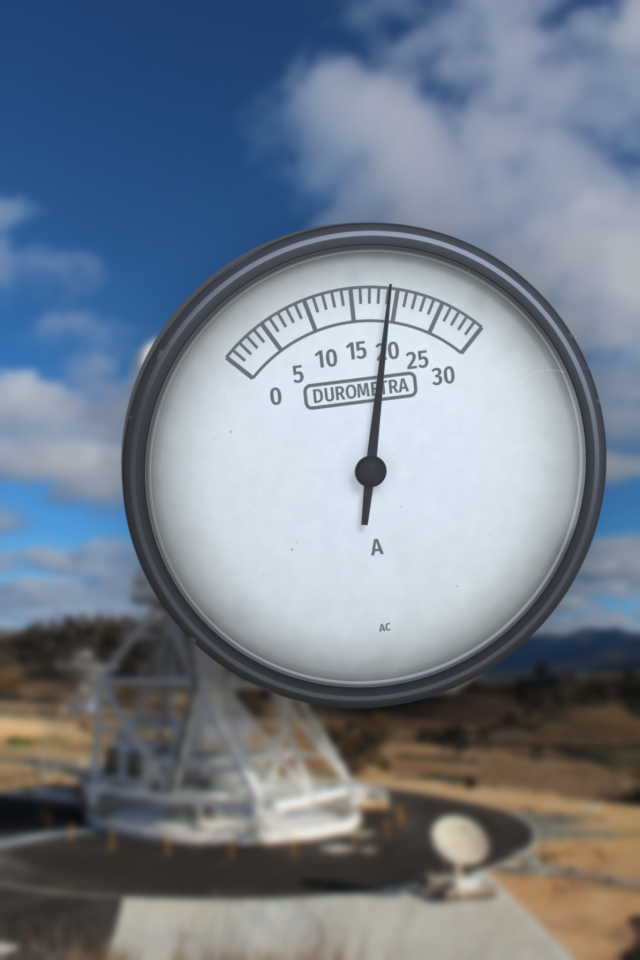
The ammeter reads 19 A
